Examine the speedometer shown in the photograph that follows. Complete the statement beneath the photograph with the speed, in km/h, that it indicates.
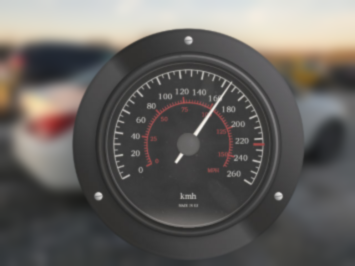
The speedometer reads 165 km/h
